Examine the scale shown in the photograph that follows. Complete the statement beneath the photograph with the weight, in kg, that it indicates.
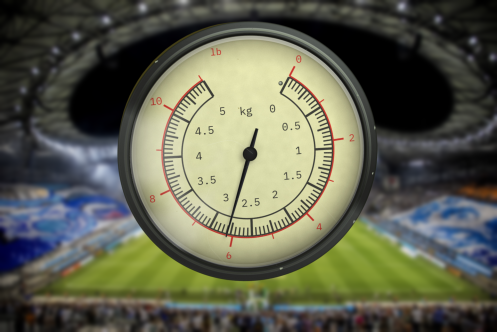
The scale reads 2.8 kg
